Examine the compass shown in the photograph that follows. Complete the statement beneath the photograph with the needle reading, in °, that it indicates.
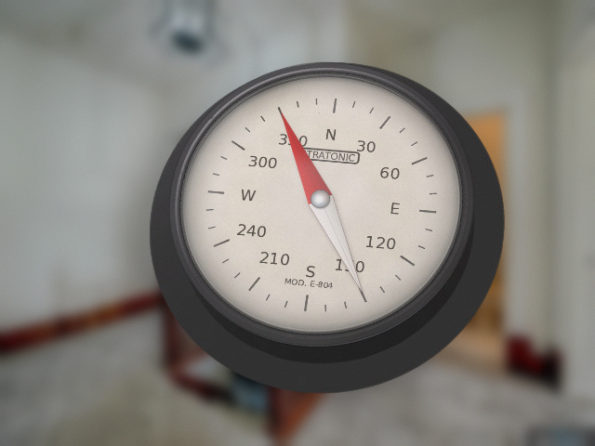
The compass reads 330 °
